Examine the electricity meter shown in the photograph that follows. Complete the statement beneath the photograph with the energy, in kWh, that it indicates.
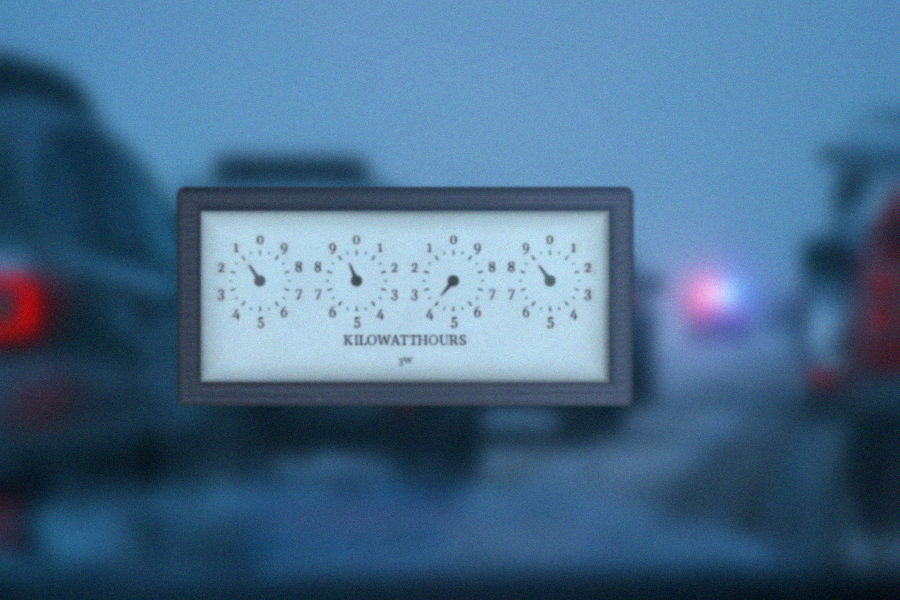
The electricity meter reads 939 kWh
